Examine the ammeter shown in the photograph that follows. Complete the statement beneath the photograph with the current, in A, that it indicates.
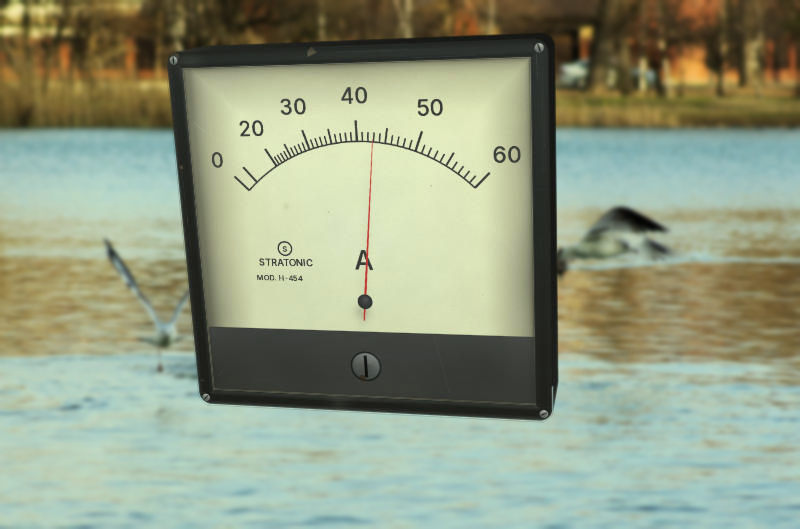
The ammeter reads 43 A
